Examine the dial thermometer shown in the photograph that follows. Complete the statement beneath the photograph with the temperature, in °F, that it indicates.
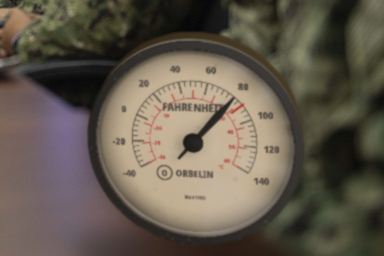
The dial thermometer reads 80 °F
